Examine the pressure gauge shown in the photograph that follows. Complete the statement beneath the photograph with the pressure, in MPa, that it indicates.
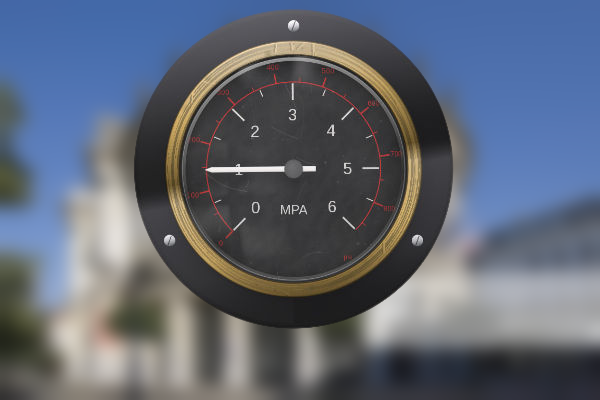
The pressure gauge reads 1 MPa
